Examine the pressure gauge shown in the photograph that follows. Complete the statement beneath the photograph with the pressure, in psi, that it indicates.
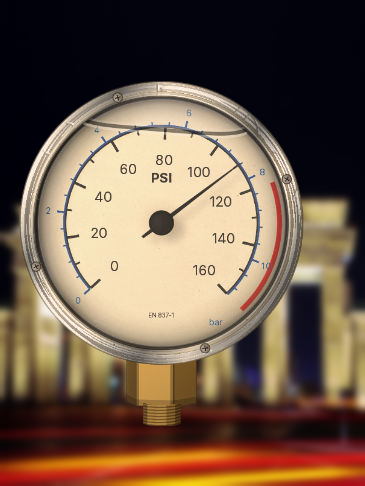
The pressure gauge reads 110 psi
